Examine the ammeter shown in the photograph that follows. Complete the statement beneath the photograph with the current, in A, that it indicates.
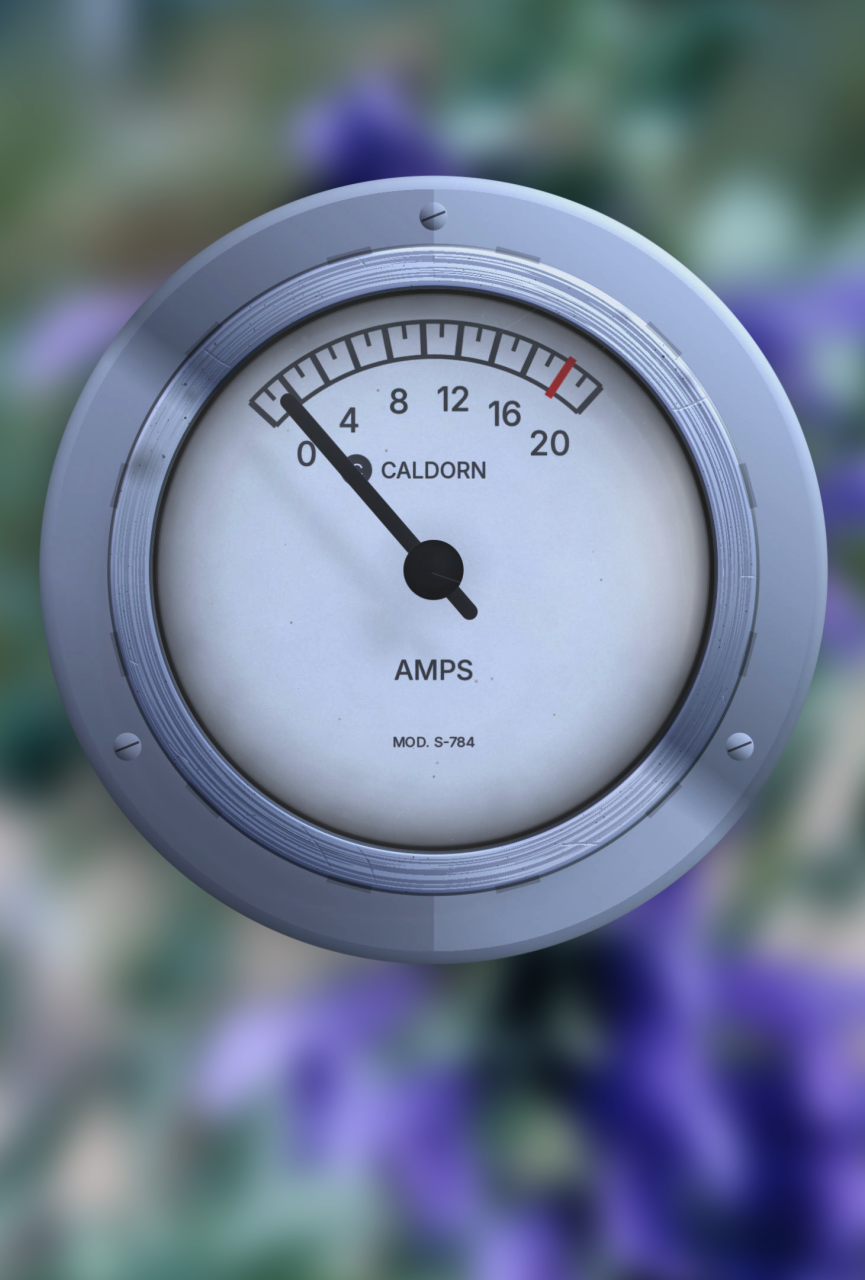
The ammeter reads 1.5 A
